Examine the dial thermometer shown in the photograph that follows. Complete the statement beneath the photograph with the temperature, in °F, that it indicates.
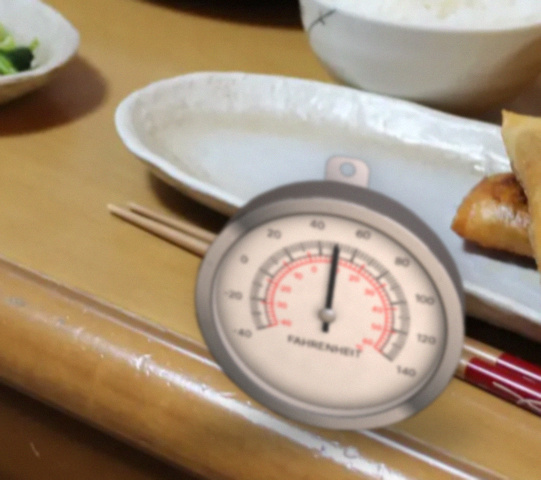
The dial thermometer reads 50 °F
